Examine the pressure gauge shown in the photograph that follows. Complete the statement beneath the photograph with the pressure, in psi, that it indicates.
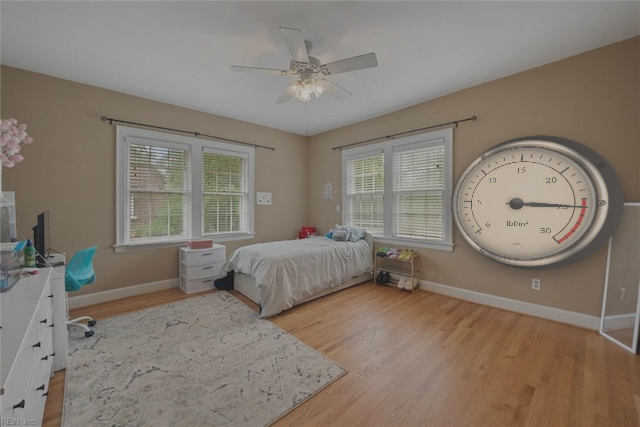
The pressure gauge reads 25 psi
